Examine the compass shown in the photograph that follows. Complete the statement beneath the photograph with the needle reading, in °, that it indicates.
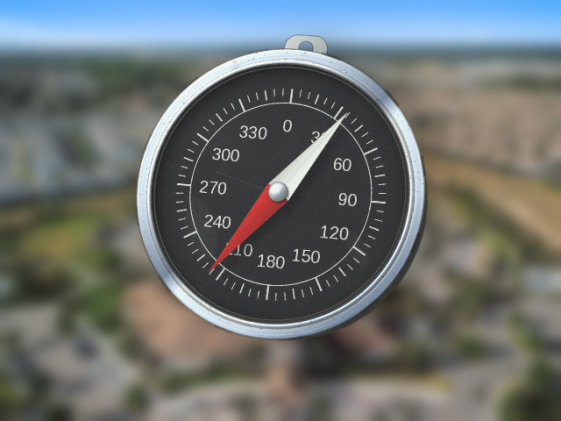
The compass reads 215 °
